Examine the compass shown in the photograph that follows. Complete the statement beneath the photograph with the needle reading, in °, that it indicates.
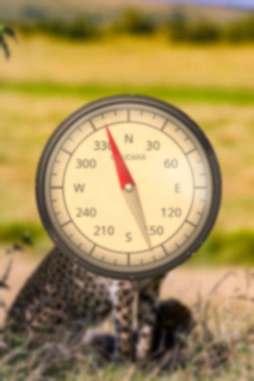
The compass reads 340 °
